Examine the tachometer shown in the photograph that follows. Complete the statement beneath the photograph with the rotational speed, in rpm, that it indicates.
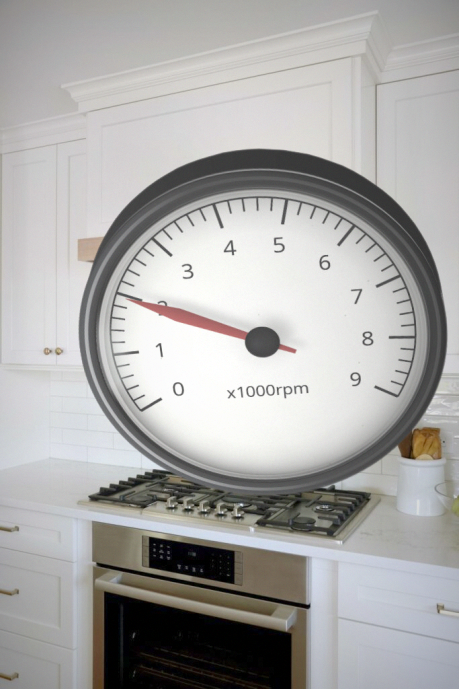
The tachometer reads 2000 rpm
